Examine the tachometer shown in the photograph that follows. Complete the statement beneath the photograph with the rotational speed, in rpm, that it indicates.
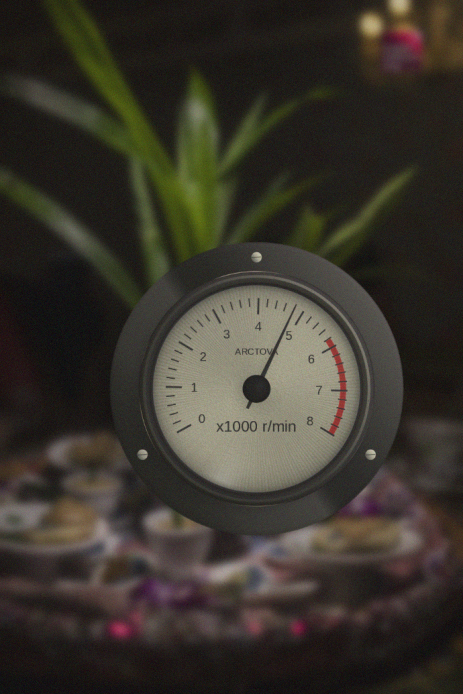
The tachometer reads 4800 rpm
